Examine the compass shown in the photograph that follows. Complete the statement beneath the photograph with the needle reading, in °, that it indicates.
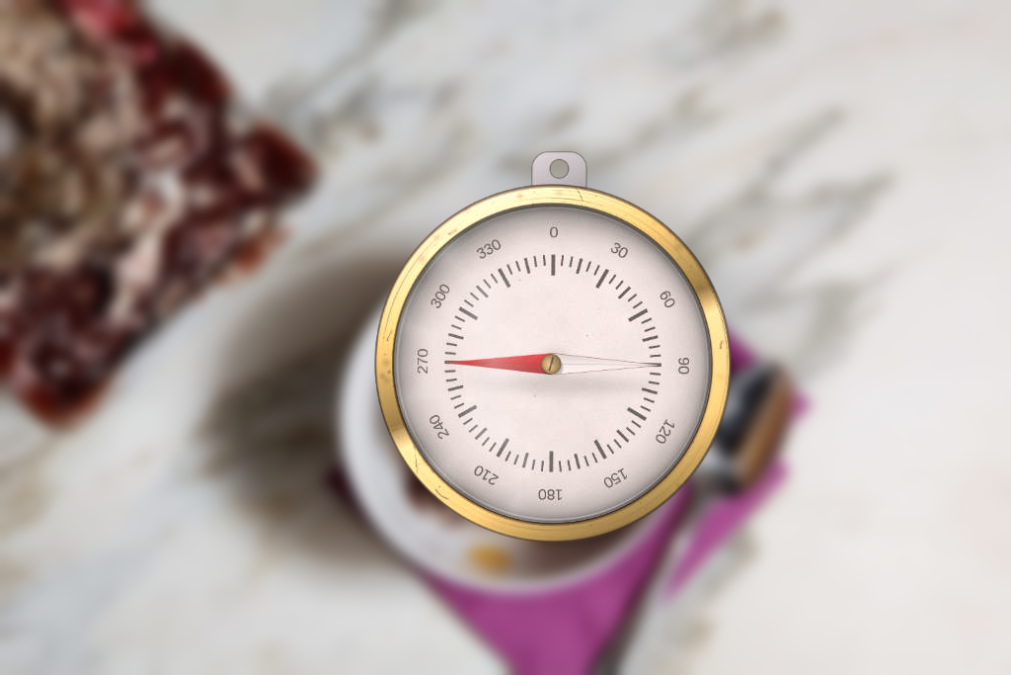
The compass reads 270 °
